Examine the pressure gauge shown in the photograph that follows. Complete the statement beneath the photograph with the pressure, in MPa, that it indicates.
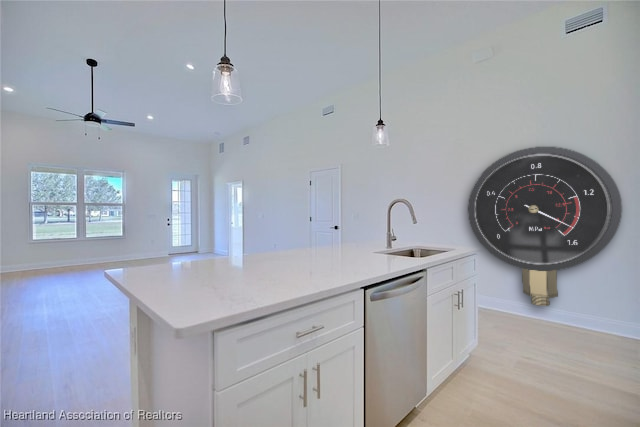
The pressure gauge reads 1.5 MPa
